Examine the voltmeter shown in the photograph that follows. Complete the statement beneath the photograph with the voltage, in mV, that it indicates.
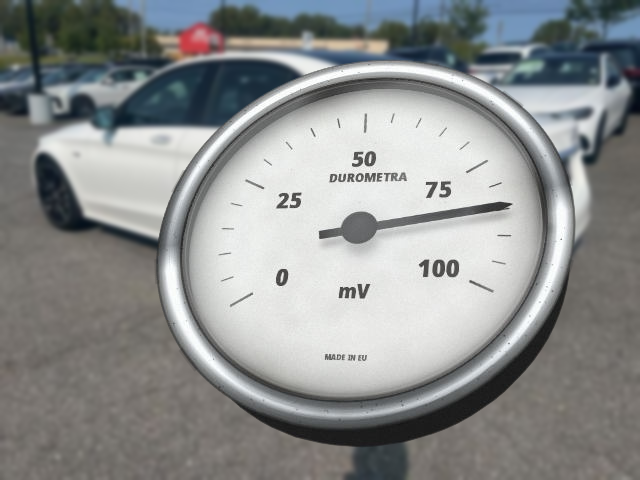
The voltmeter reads 85 mV
